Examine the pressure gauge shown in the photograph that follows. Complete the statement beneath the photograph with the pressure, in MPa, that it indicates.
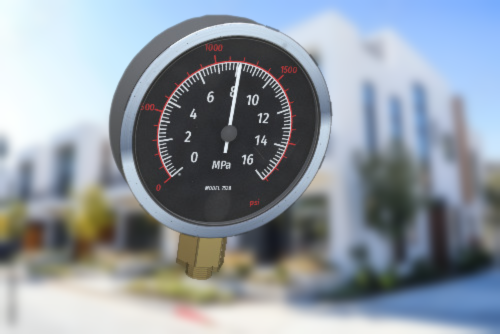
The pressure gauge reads 8 MPa
